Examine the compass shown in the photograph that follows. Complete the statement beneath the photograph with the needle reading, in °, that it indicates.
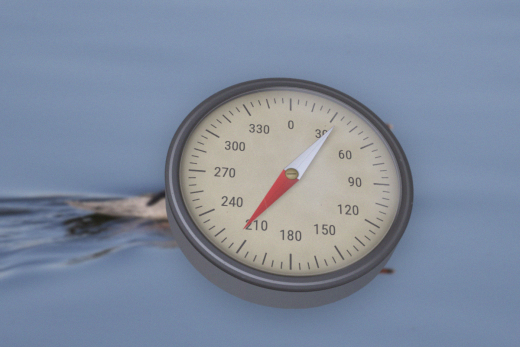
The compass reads 215 °
